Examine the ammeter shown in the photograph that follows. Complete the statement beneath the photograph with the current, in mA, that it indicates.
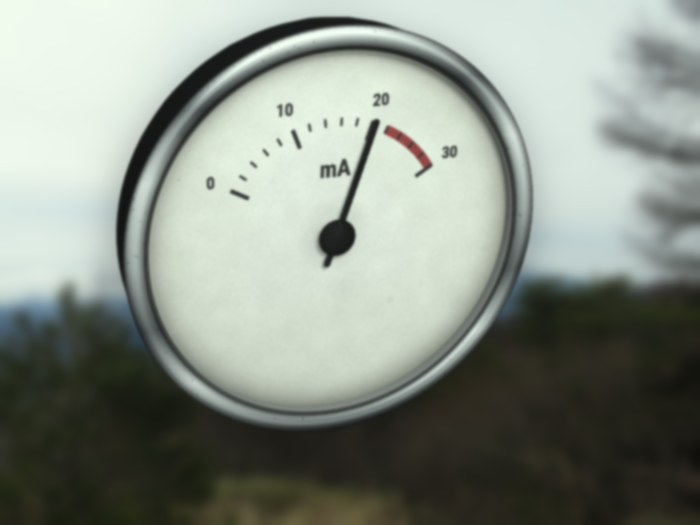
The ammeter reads 20 mA
